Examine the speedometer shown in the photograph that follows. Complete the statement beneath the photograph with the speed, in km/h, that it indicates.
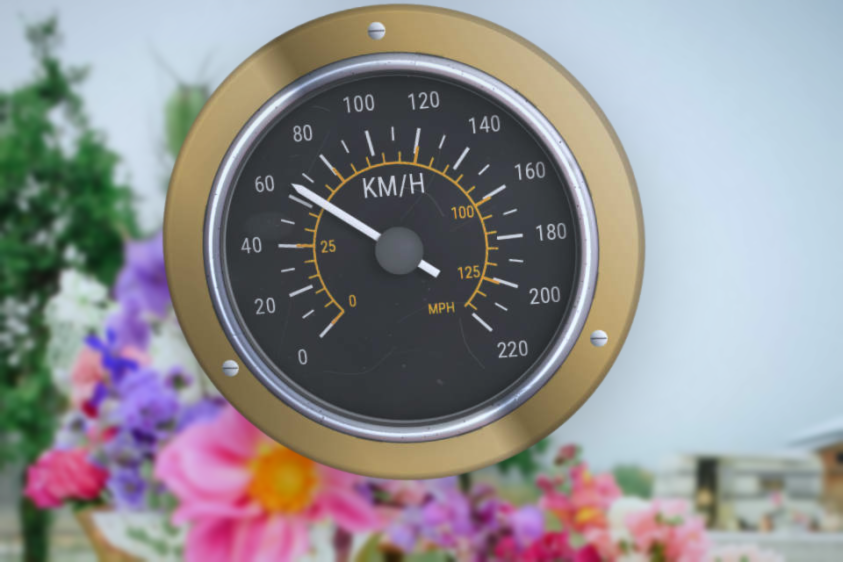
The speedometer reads 65 km/h
